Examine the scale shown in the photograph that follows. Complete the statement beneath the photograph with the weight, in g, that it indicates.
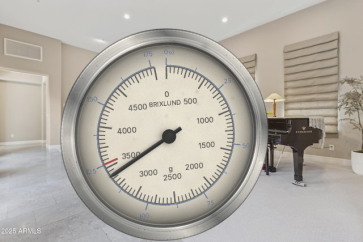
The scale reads 3400 g
